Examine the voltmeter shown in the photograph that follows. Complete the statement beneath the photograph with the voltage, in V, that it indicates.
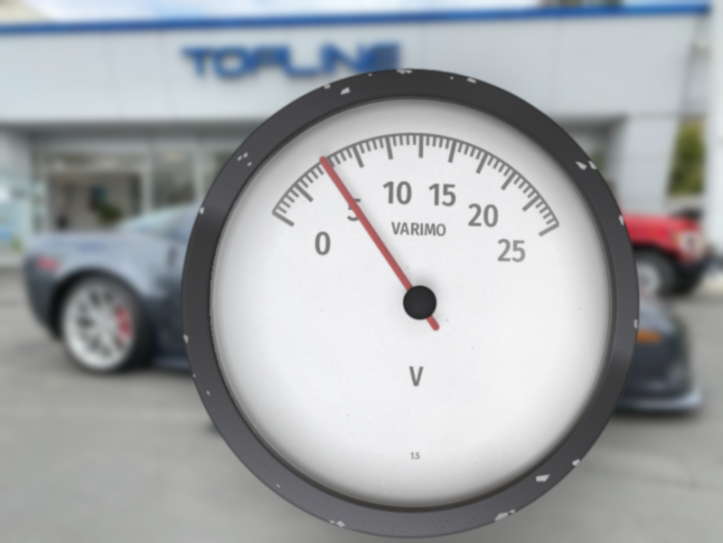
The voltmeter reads 5 V
